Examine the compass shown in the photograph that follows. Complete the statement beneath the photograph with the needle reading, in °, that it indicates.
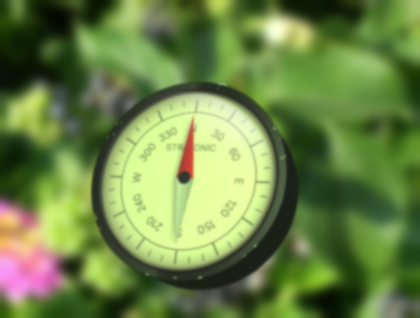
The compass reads 0 °
